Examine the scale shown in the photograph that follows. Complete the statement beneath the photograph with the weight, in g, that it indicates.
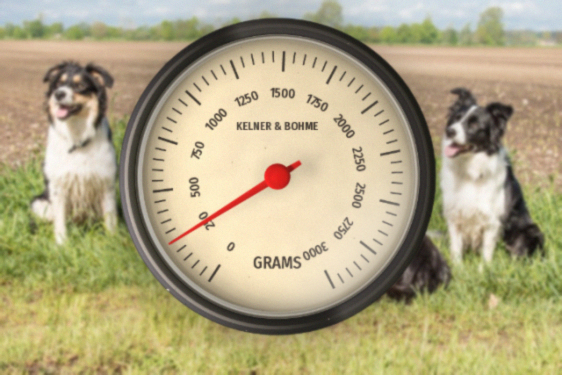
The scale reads 250 g
